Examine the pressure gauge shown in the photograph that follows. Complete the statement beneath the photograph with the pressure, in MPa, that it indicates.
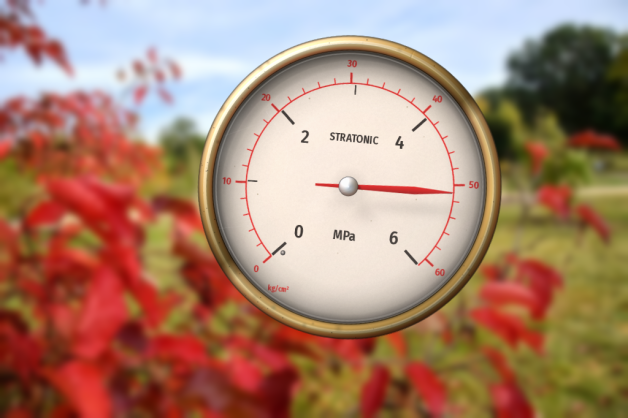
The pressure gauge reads 5 MPa
